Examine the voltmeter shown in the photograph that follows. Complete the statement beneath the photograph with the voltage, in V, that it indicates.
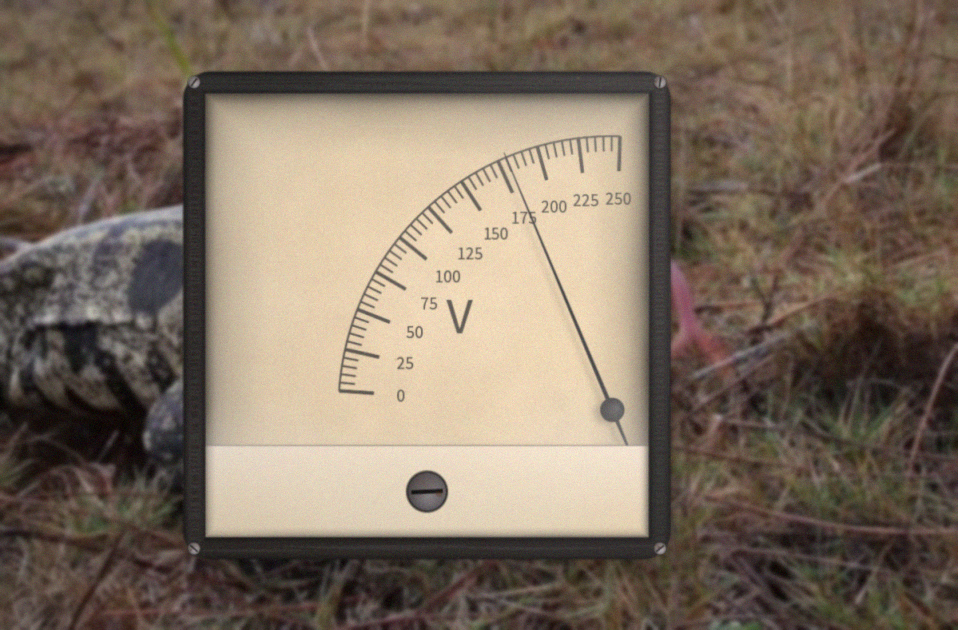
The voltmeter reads 180 V
